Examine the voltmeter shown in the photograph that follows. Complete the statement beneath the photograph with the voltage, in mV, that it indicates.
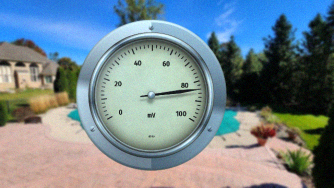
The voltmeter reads 84 mV
